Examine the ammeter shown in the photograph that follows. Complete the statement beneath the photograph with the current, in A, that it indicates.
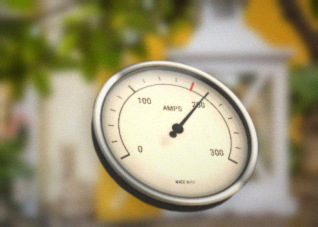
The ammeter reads 200 A
